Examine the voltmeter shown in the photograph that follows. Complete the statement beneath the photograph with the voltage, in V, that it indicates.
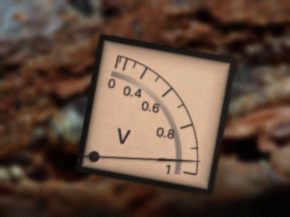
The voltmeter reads 0.95 V
